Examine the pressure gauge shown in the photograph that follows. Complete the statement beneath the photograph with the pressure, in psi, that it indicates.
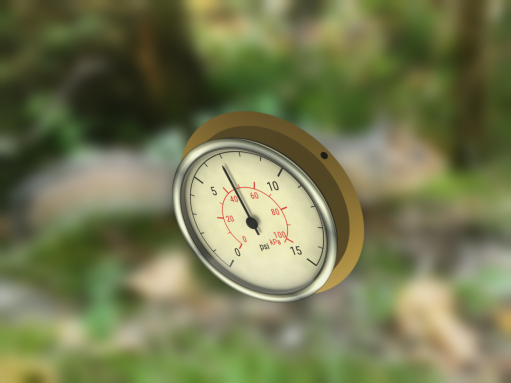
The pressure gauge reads 7 psi
